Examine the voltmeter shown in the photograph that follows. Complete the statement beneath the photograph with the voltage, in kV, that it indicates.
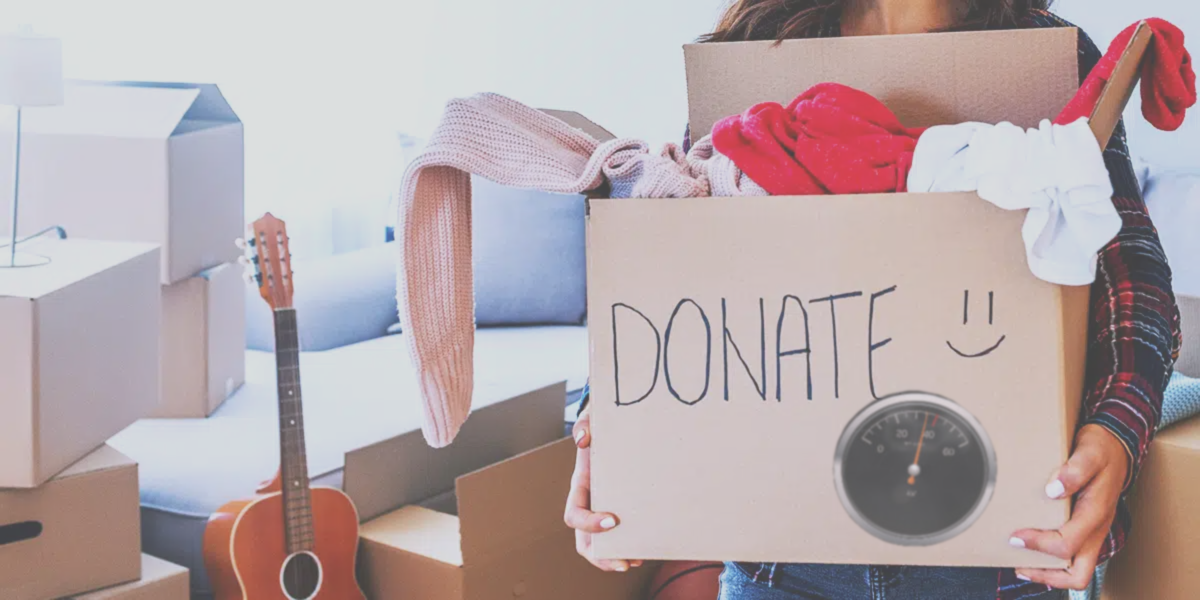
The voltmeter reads 35 kV
